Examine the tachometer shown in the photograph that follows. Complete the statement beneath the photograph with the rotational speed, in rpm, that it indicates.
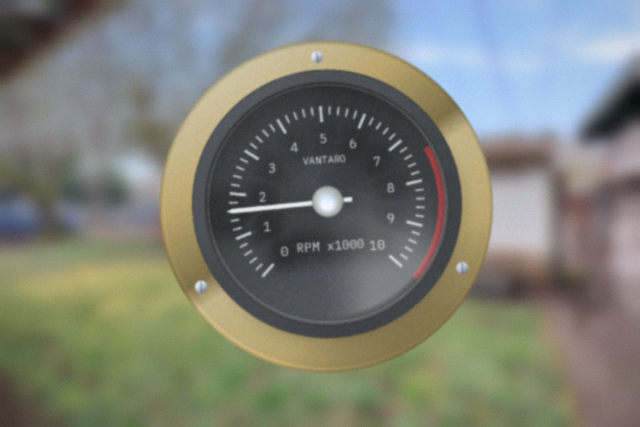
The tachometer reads 1600 rpm
